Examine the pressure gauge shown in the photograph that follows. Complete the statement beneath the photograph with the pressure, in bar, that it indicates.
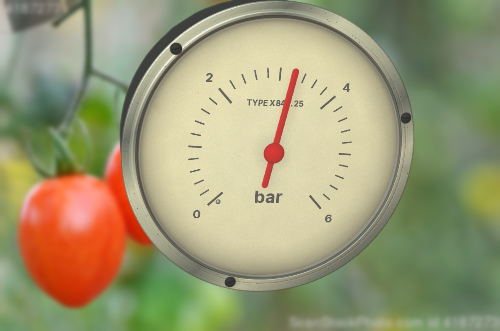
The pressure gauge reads 3.2 bar
